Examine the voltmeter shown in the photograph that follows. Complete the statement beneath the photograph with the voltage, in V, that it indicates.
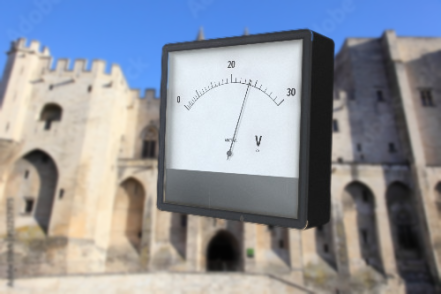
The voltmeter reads 24 V
